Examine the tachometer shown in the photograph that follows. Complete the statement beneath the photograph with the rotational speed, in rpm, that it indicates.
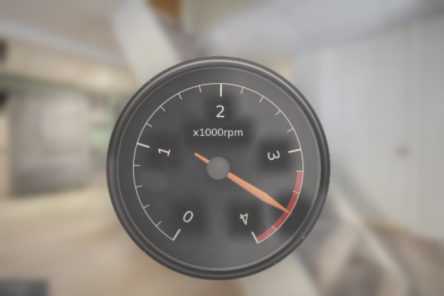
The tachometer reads 3600 rpm
